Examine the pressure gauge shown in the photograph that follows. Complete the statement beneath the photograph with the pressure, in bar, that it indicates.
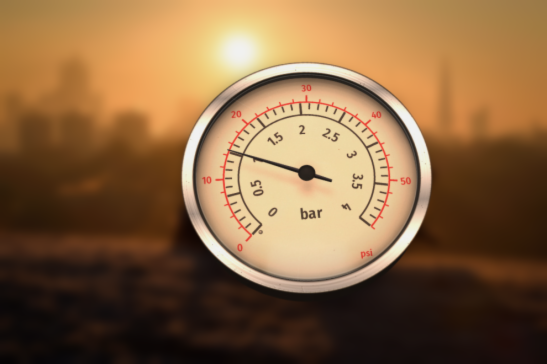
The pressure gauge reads 1 bar
